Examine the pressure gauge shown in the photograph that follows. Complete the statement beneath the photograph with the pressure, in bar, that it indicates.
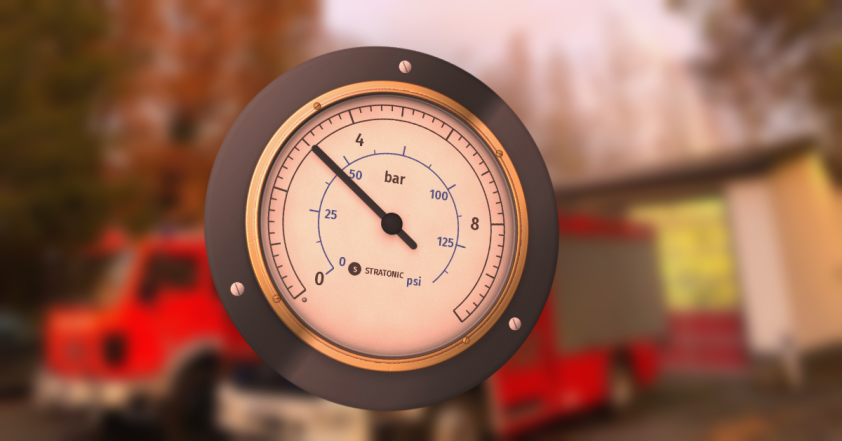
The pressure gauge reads 3 bar
